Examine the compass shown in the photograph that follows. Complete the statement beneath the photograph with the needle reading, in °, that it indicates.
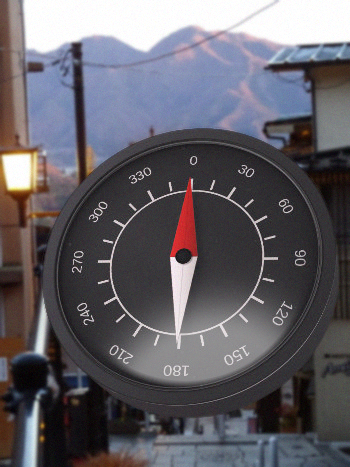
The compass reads 0 °
